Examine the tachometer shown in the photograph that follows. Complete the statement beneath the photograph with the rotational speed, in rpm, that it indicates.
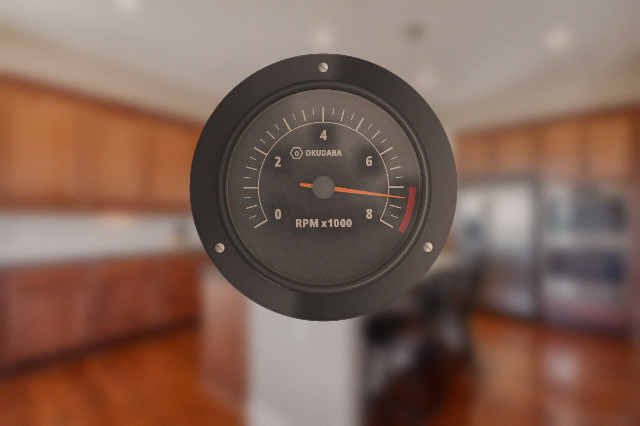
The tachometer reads 7250 rpm
